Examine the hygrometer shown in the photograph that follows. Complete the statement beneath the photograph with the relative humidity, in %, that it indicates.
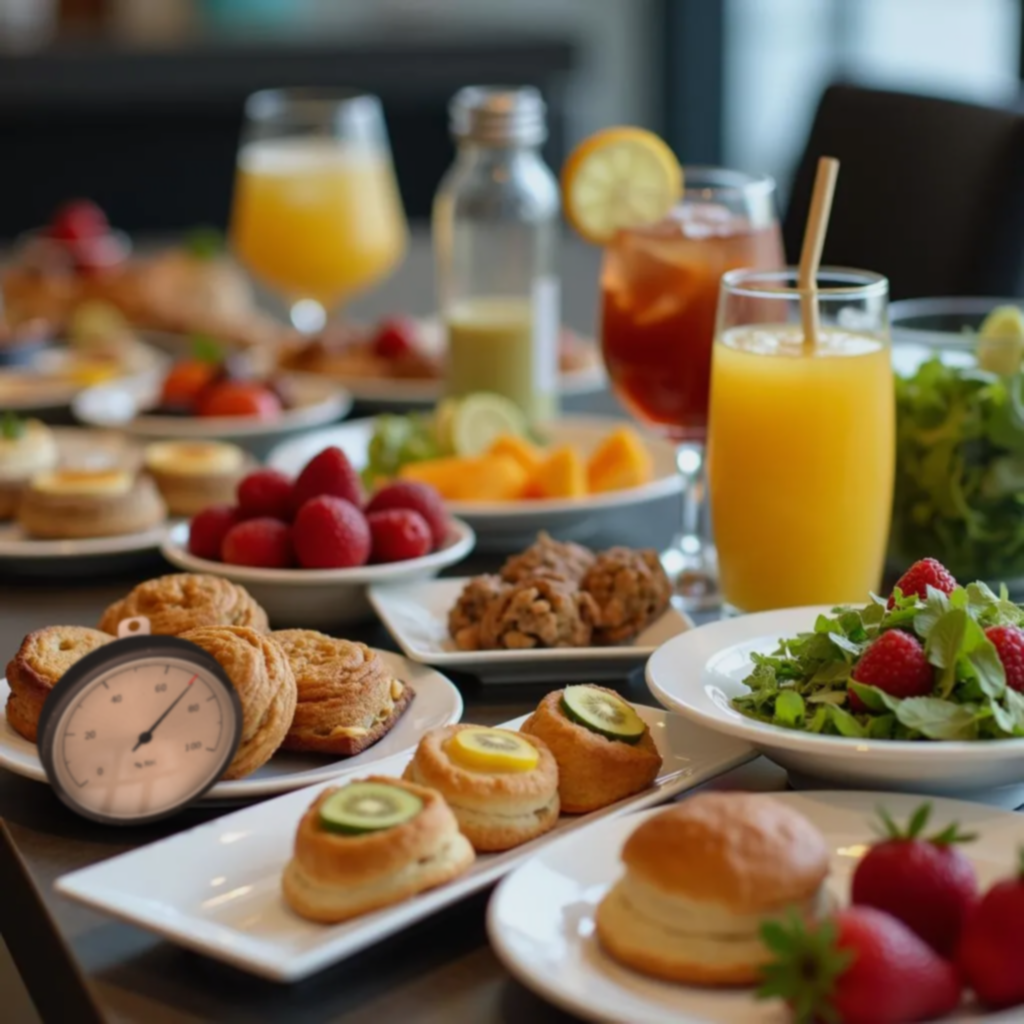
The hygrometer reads 70 %
